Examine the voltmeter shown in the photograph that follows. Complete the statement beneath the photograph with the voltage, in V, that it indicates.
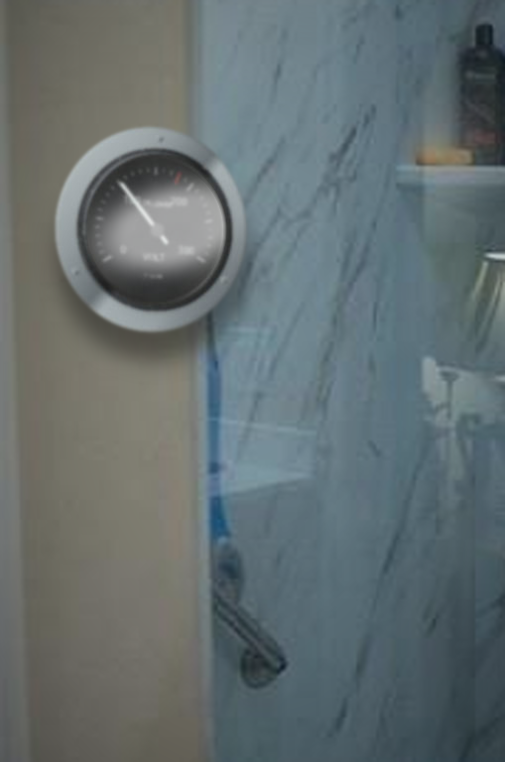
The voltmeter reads 100 V
